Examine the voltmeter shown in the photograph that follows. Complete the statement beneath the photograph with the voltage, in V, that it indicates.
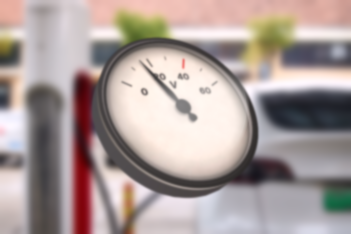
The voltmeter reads 15 V
